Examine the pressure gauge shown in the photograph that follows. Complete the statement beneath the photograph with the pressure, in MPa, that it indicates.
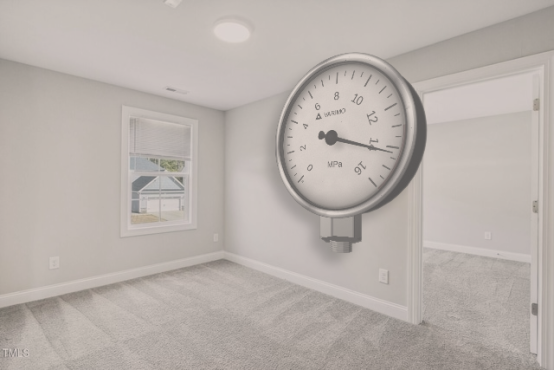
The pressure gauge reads 14.25 MPa
